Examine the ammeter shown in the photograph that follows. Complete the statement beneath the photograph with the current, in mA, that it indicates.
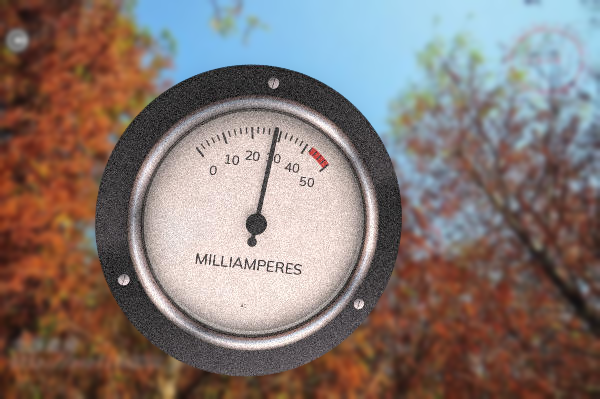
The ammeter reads 28 mA
